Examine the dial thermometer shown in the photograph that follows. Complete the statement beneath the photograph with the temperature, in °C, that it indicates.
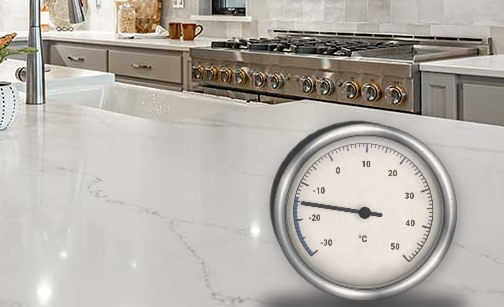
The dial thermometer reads -15 °C
